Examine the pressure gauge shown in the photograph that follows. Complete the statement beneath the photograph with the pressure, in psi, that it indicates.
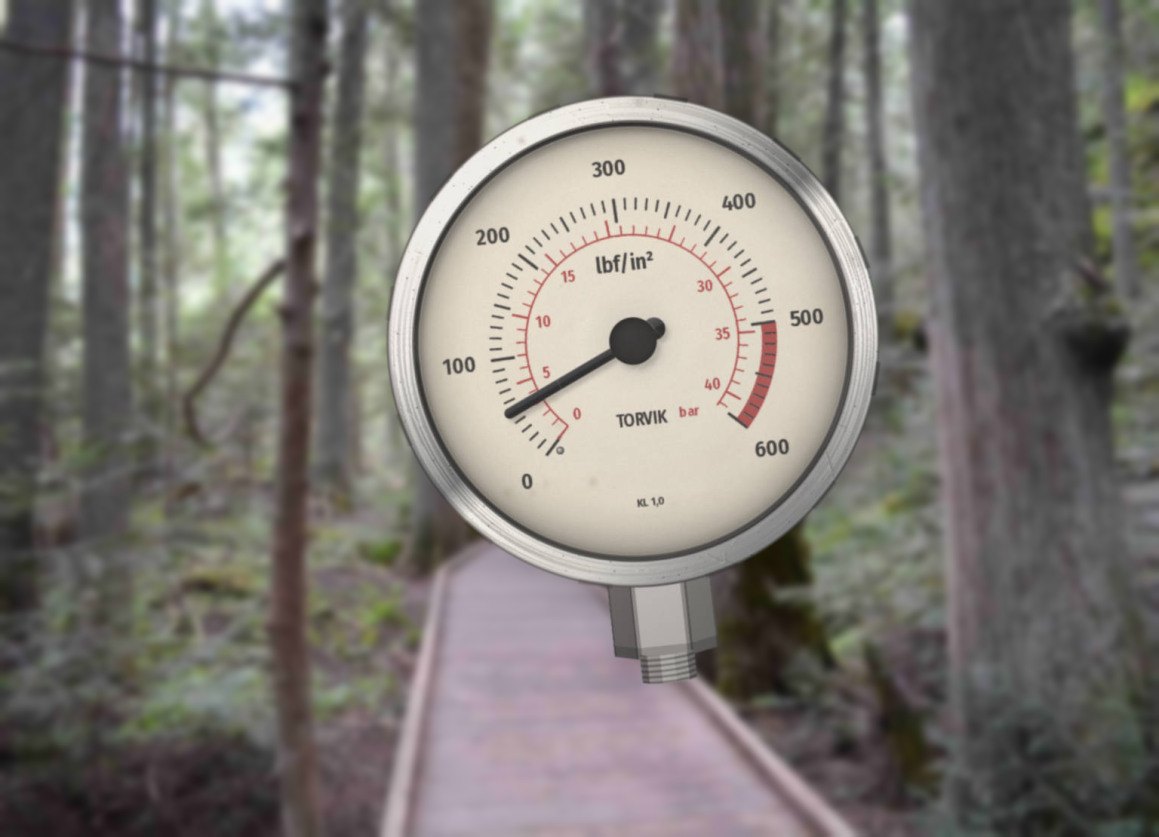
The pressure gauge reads 50 psi
